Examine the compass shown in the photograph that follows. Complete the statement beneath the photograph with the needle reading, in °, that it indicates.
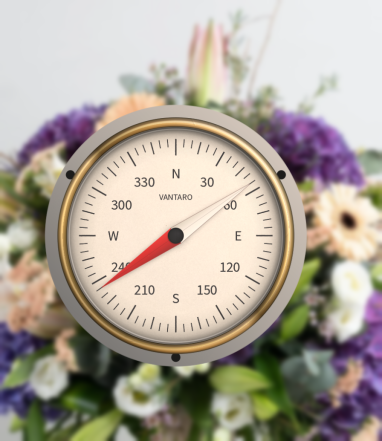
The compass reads 235 °
